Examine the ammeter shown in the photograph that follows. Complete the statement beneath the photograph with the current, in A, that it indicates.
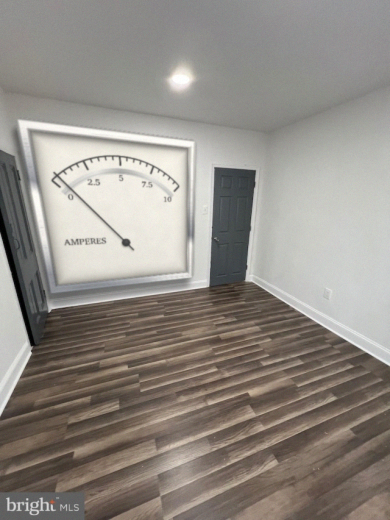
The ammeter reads 0.5 A
